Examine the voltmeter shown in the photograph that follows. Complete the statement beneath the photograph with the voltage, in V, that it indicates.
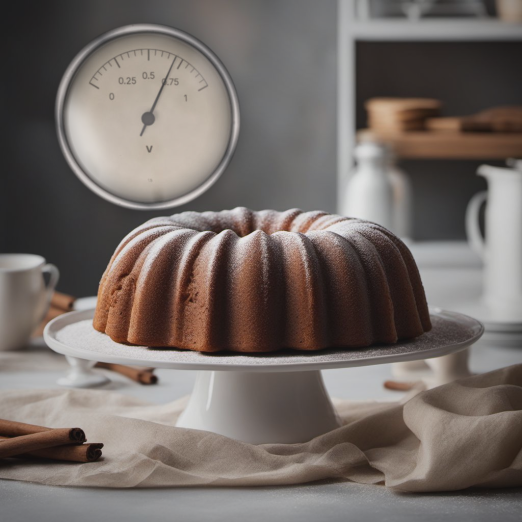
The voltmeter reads 0.7 V
